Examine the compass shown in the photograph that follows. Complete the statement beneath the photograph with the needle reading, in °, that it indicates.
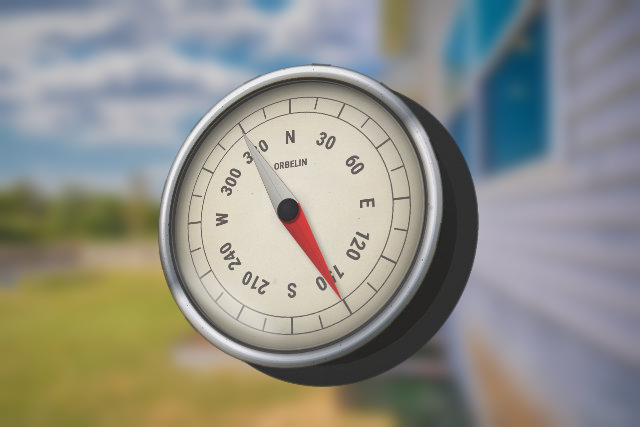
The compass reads 150 °
